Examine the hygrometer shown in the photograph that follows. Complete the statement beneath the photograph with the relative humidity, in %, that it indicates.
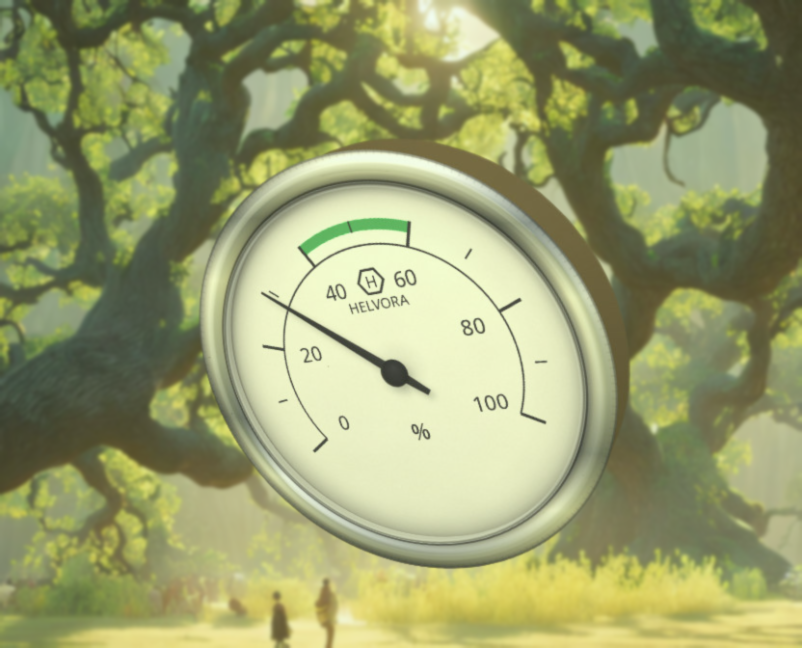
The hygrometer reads 30 %
